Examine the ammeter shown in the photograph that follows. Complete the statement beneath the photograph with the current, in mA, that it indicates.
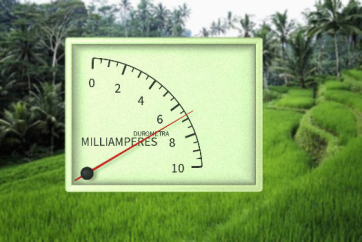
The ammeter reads 6.75 mA
